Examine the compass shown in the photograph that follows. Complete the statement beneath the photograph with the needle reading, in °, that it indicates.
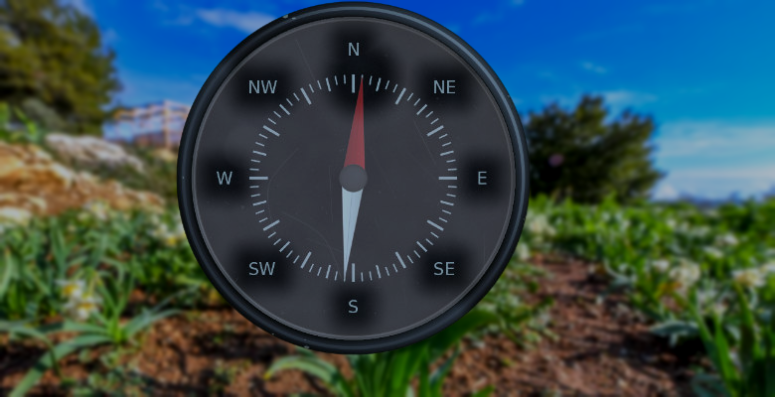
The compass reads 5 °
